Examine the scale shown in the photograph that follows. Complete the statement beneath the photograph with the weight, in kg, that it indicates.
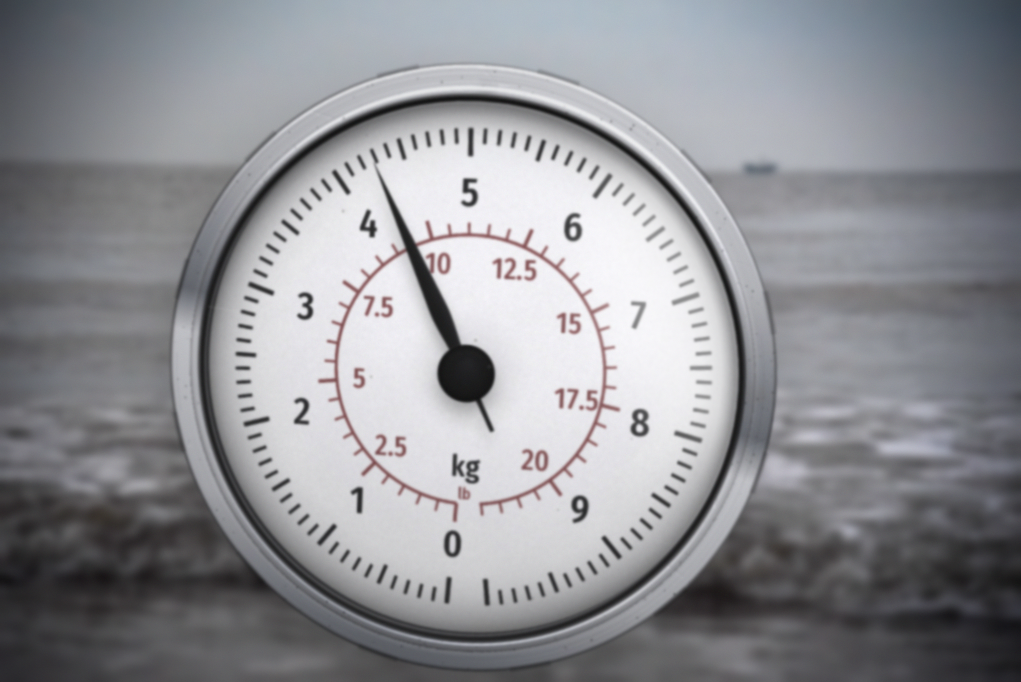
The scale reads 4.3 kg
